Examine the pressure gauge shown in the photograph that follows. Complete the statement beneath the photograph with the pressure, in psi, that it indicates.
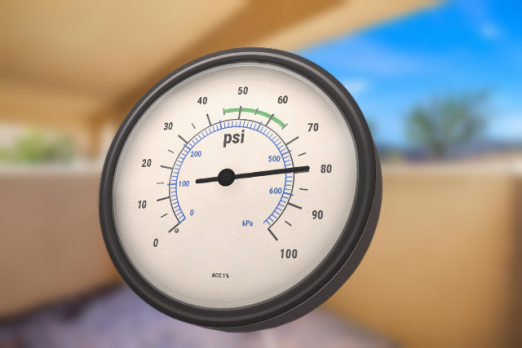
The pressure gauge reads 80 psi
